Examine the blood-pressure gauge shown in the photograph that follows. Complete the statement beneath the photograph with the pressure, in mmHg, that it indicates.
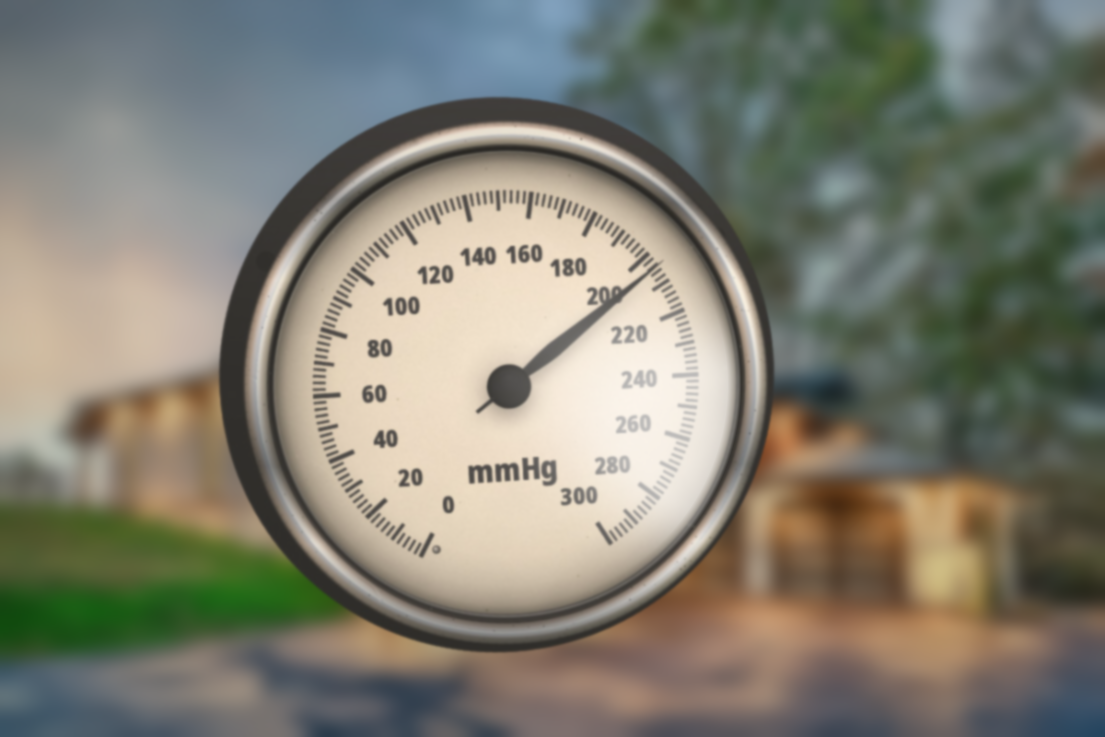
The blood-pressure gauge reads 204 mmHg
